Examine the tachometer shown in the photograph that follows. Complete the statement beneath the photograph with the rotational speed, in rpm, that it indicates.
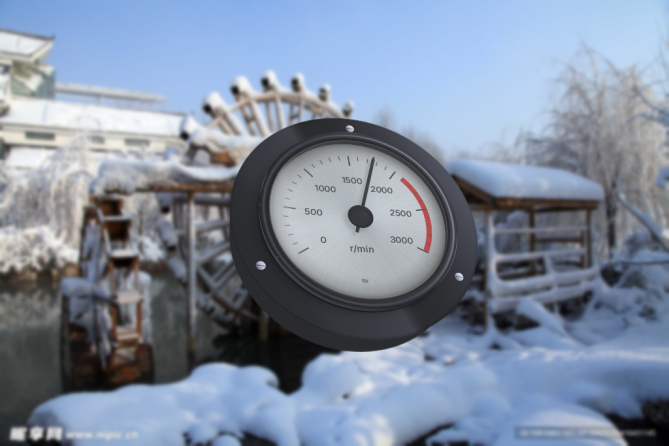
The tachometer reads 1750 rpm
